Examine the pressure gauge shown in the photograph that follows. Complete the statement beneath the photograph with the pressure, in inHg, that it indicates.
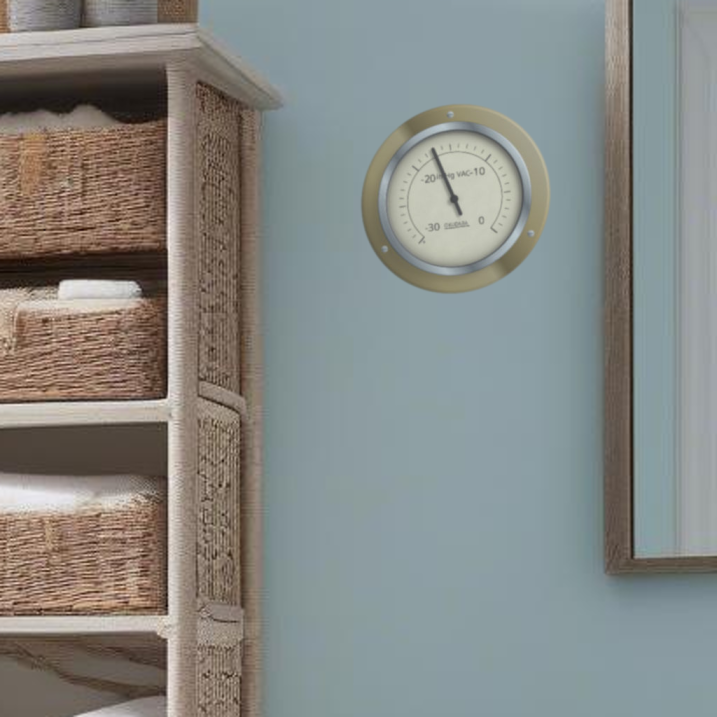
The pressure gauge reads -17 inHg
